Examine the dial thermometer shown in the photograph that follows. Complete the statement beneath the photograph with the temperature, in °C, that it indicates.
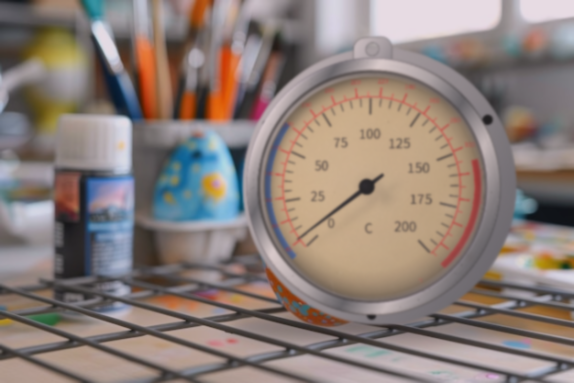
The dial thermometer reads 5 °C
